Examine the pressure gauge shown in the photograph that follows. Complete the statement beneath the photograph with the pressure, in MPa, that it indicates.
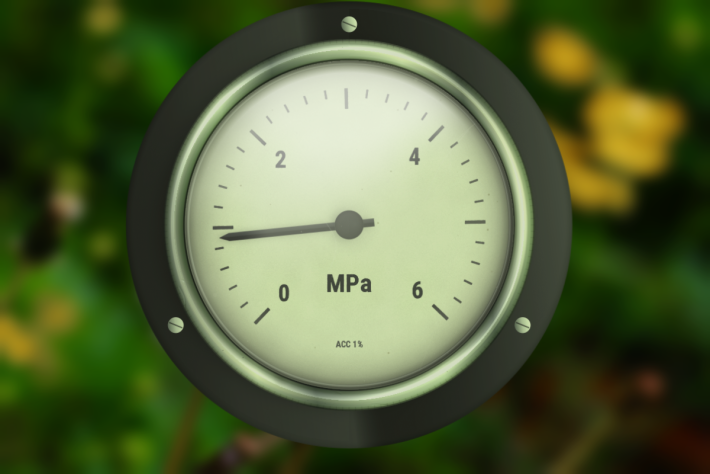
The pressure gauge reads 0.9 MPa
